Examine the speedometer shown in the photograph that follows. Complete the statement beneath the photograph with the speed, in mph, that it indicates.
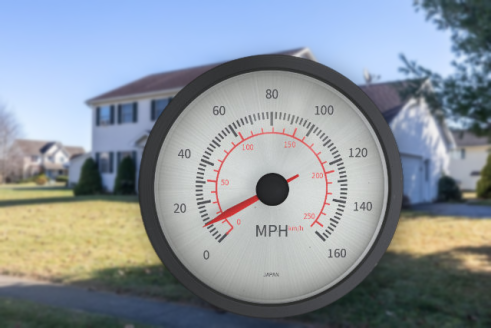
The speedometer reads 10 mph
